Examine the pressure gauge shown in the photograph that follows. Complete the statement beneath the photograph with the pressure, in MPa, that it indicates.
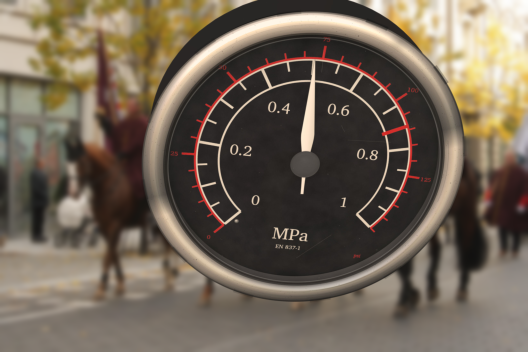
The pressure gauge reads 0.5 MPa
